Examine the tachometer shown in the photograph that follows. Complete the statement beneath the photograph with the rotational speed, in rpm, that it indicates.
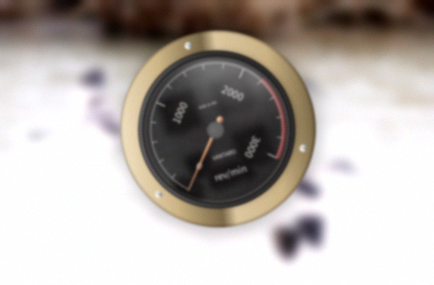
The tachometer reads 0 rpm
